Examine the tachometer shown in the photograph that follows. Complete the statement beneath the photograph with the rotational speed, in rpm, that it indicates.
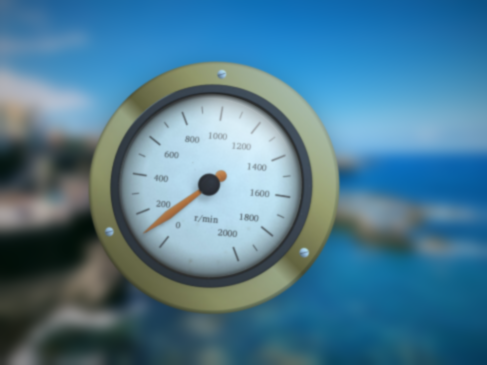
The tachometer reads 100 rpm
